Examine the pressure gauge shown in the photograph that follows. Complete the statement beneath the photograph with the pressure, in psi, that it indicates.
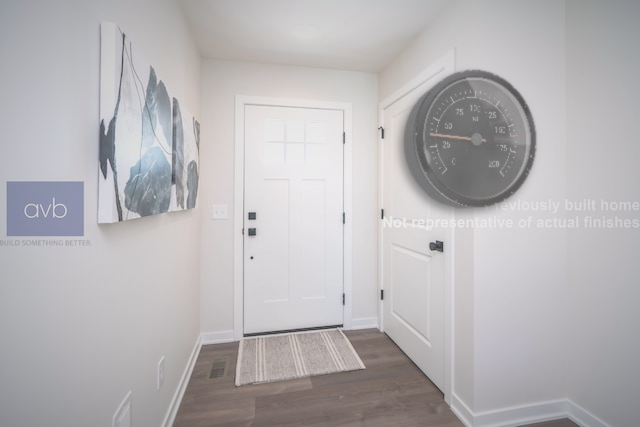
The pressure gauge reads 35 psi
